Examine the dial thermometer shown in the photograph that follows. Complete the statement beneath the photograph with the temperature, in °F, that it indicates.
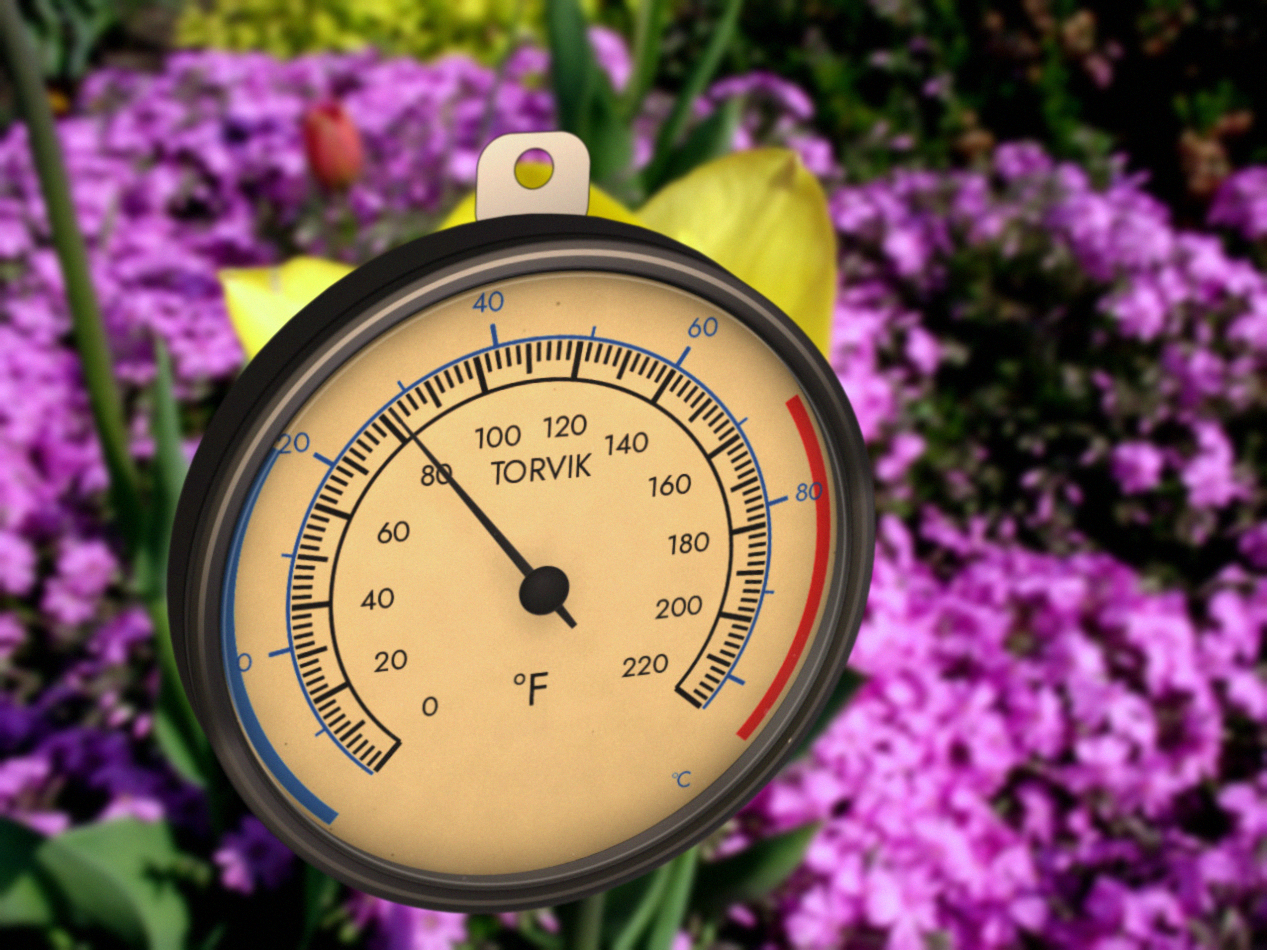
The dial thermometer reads 82 °F
